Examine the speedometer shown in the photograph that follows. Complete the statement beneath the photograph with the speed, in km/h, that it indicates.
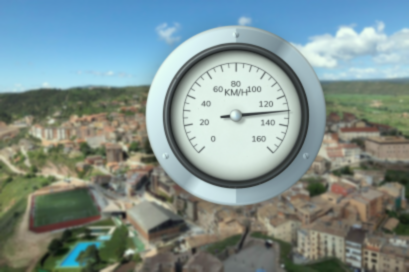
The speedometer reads 130 km/h
